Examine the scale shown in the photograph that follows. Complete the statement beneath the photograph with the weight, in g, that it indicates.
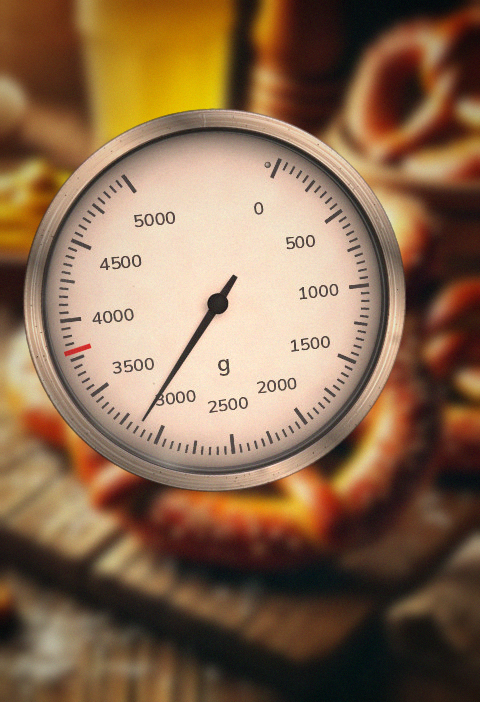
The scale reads 3150 g
